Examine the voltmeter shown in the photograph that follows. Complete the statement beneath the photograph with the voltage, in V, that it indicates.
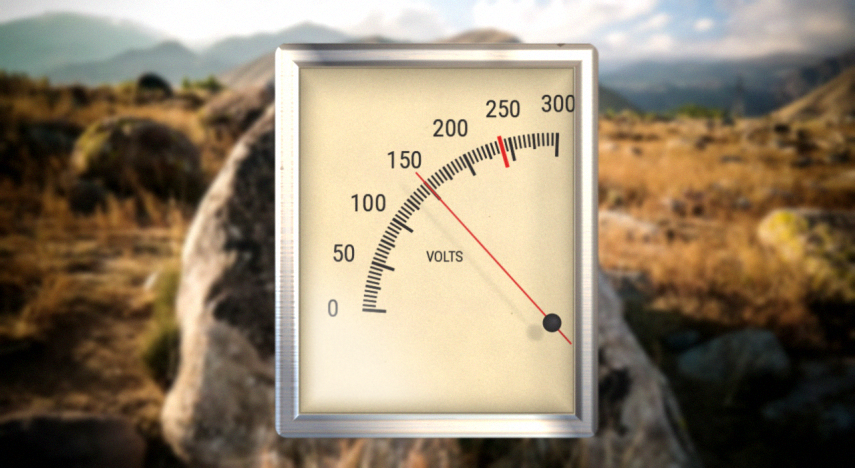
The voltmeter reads 150 V
